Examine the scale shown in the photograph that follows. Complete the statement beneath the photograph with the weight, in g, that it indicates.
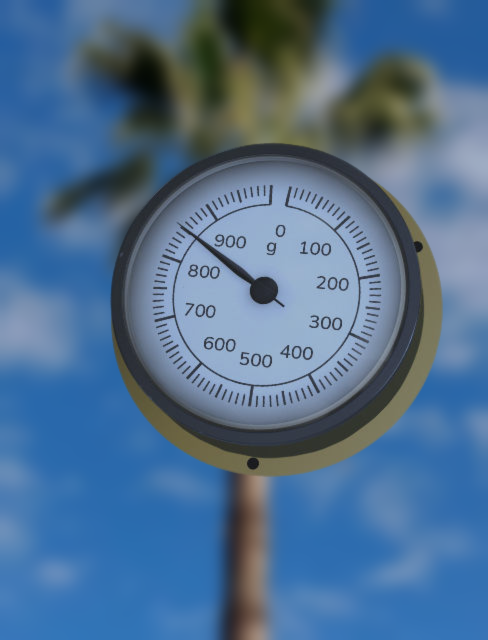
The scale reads 850 g
